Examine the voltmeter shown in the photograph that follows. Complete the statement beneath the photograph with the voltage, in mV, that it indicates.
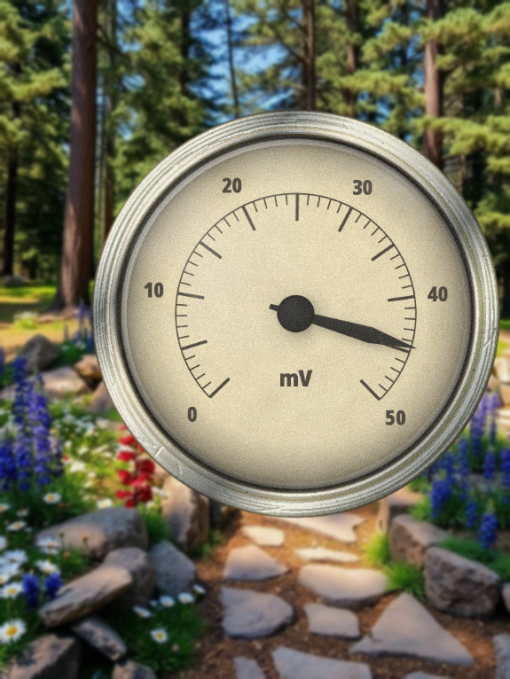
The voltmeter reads 44.5 mV
